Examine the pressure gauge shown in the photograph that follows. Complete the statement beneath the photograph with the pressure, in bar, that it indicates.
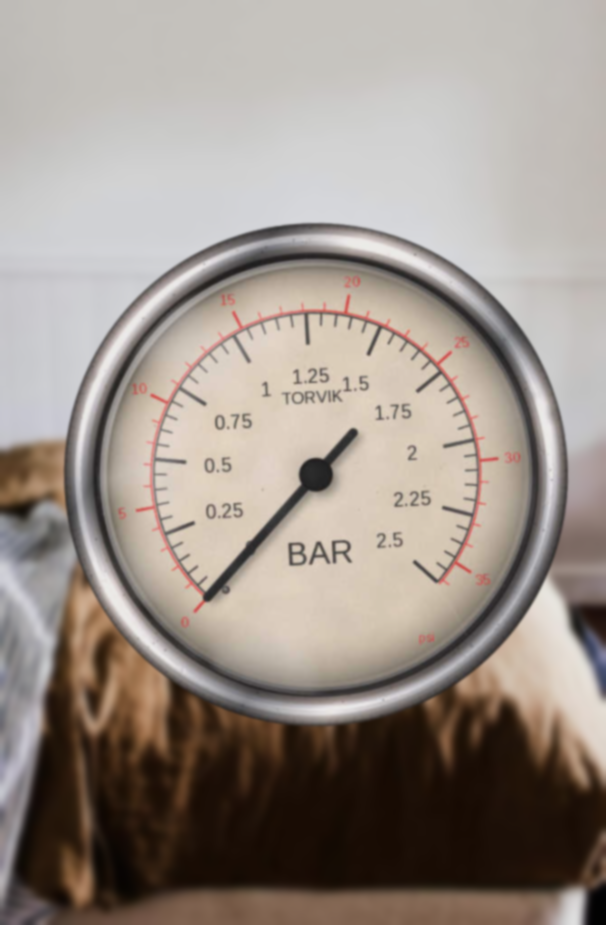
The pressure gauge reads 0 bar
